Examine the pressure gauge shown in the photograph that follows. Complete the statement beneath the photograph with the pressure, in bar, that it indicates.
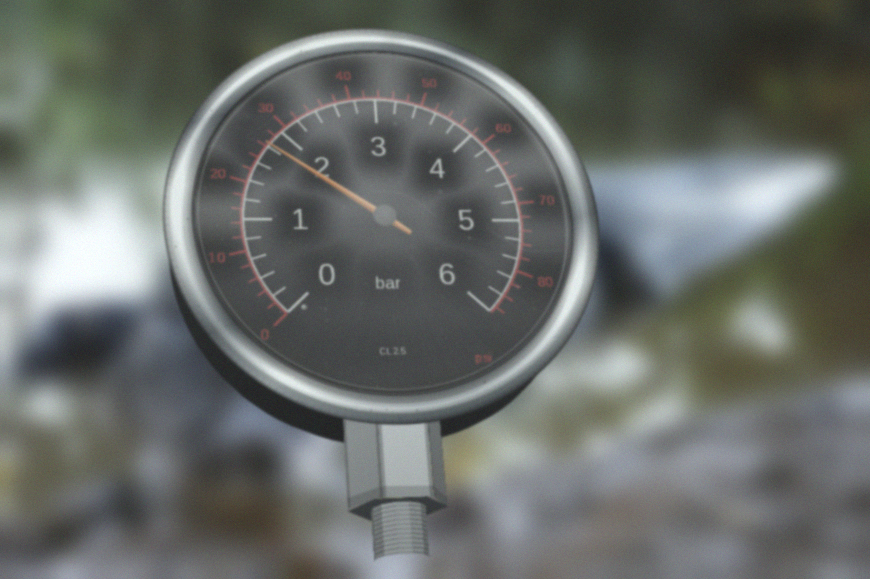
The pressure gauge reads 1.8 bar
